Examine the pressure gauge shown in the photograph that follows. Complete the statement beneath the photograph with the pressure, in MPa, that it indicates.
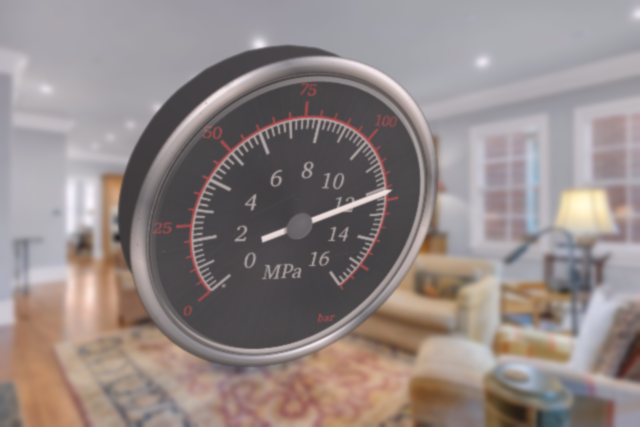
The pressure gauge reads 12 MPa
